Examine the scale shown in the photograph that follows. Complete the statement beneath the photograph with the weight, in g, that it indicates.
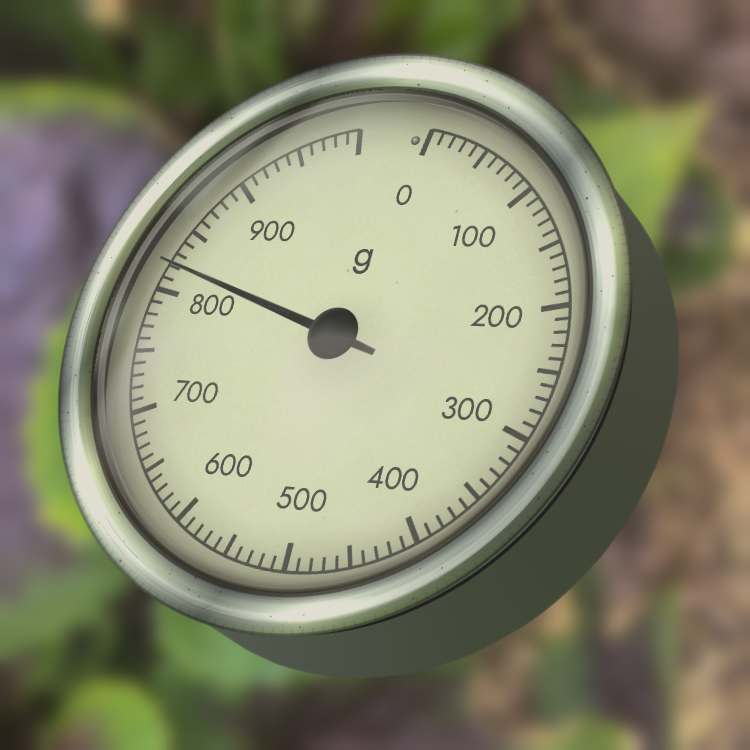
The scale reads 820 g
